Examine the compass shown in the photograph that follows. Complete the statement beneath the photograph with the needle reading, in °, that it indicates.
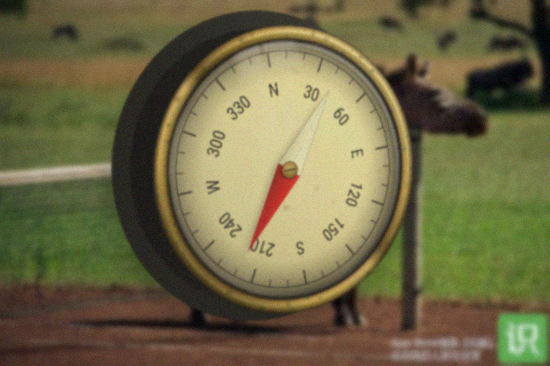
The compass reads 220 °
